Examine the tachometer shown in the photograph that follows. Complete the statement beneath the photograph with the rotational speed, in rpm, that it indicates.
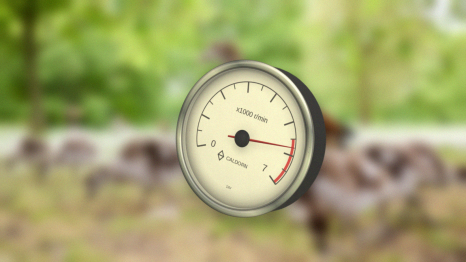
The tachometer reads 5750 rpm
